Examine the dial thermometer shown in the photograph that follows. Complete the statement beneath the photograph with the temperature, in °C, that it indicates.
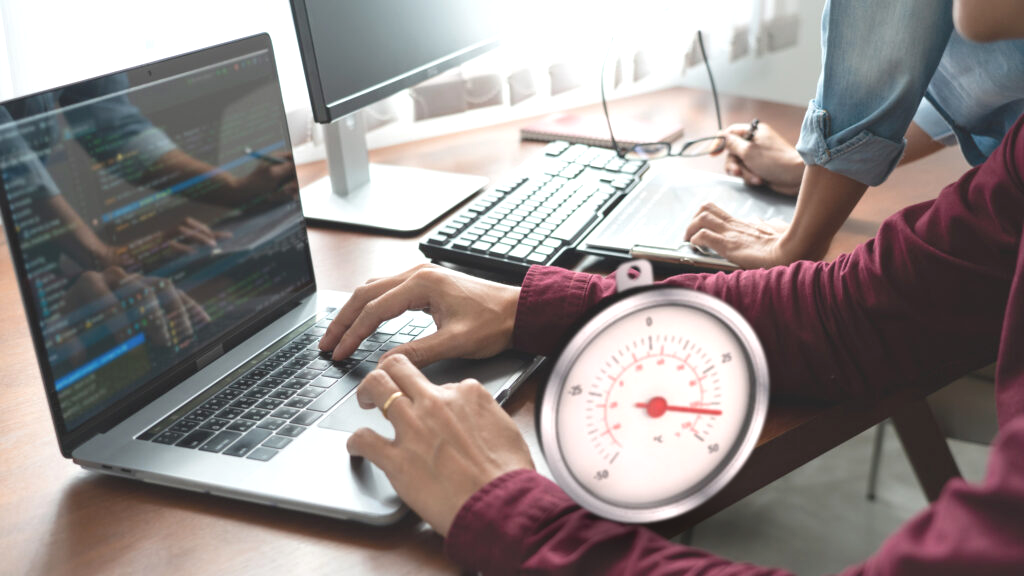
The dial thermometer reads 40 °C
